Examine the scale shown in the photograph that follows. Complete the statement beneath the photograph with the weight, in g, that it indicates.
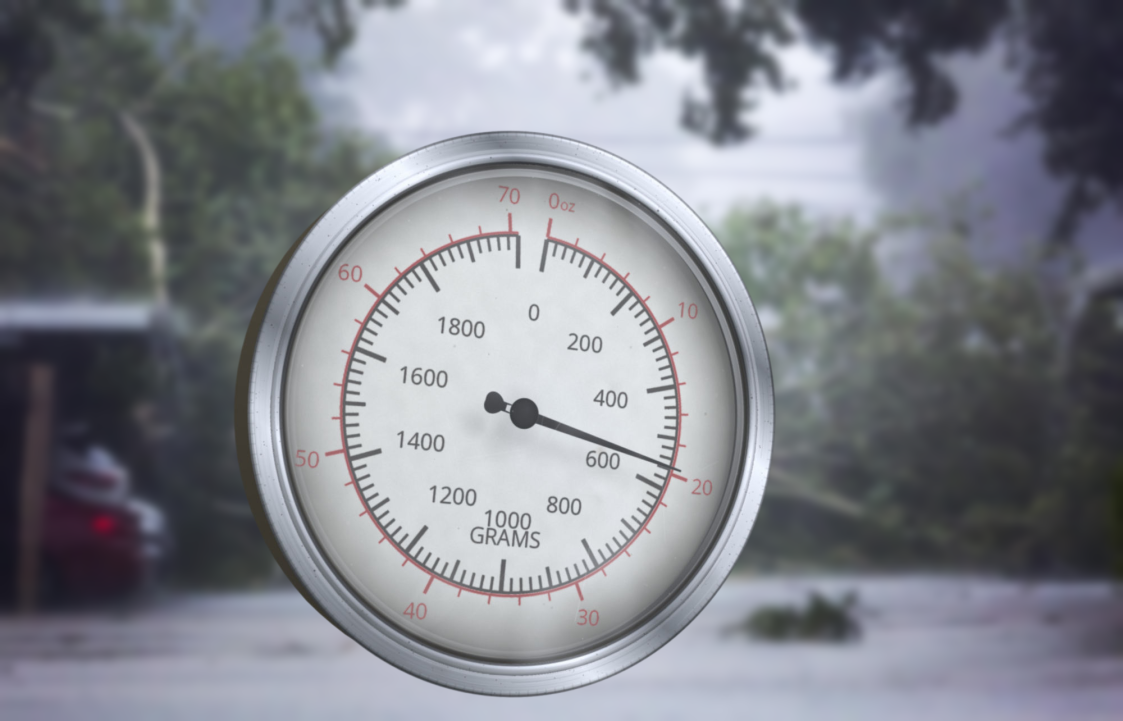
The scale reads 560 g
